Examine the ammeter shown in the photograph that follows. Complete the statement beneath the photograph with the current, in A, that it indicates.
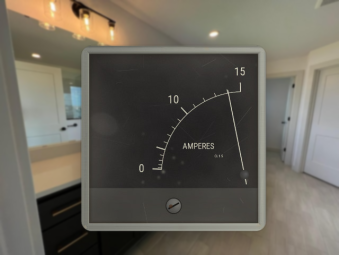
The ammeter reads 14 A
